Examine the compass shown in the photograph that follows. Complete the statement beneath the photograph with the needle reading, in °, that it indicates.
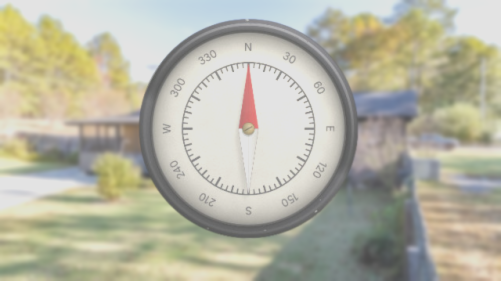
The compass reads 0 °
